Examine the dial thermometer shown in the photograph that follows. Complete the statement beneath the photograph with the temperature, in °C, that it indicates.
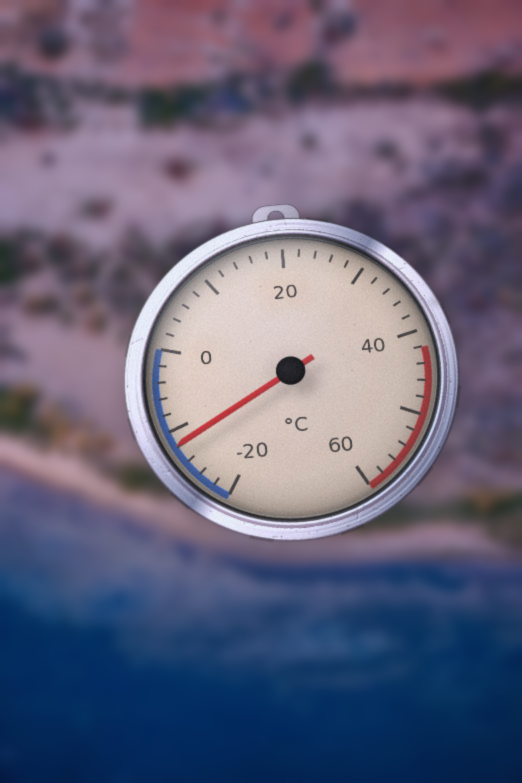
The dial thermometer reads -12 °C
